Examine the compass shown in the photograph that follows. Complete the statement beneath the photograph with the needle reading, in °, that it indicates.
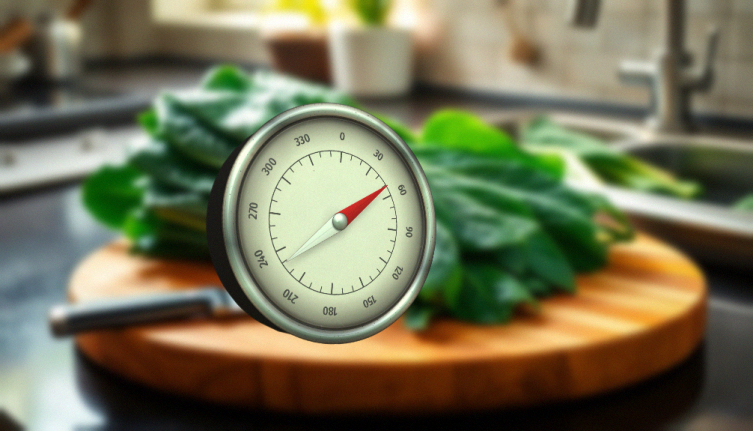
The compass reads 50 °
